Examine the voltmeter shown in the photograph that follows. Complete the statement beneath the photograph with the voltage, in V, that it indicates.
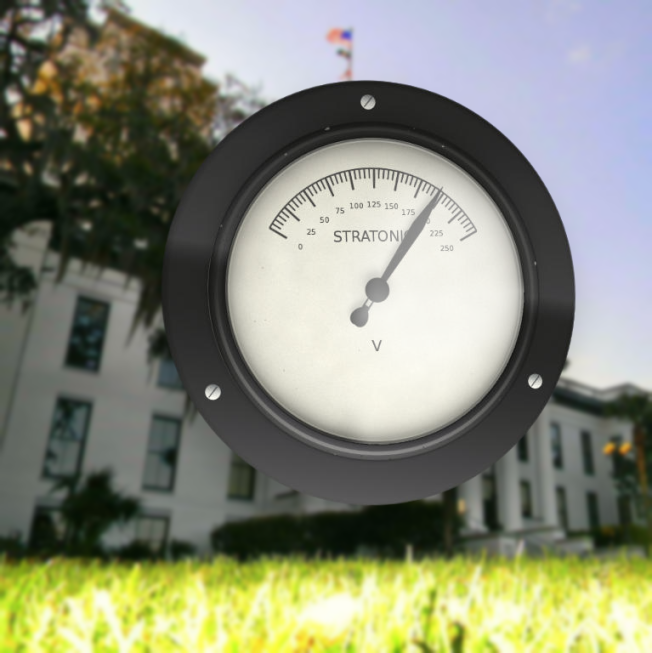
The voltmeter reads 195 V
